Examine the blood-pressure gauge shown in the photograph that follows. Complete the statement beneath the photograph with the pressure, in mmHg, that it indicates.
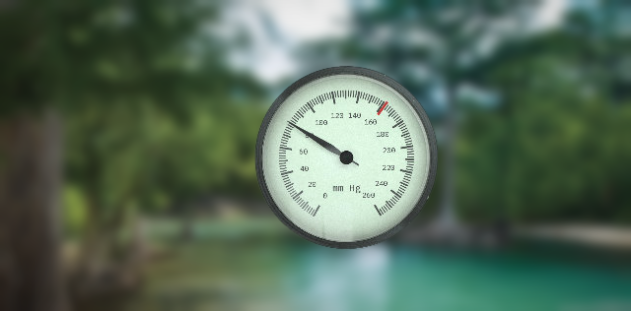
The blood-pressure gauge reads 80 mmHg
